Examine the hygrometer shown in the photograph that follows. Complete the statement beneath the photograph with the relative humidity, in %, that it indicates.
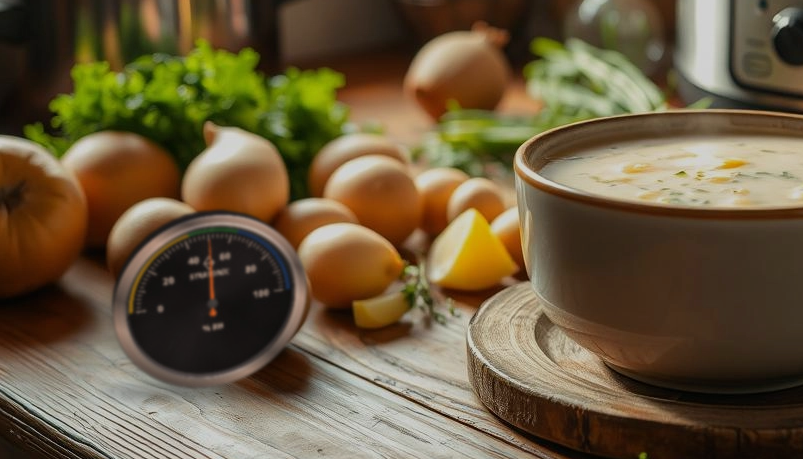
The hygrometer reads 50 %
